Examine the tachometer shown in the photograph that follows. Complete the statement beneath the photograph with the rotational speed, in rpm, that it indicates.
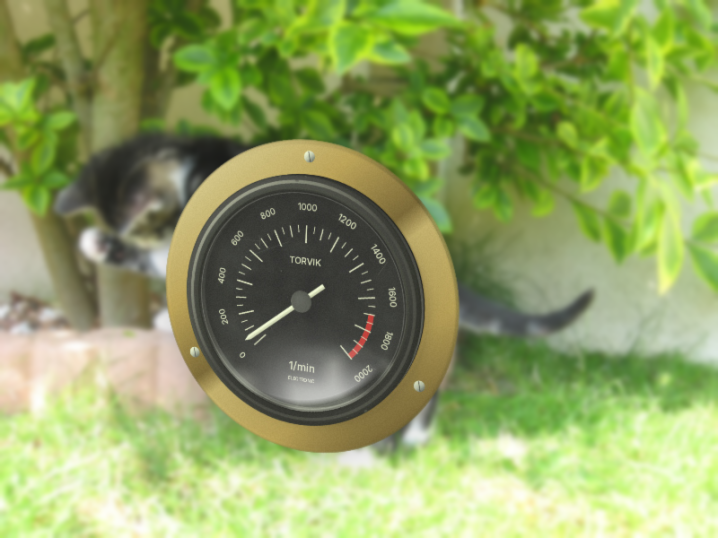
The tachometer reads 50 rpm
